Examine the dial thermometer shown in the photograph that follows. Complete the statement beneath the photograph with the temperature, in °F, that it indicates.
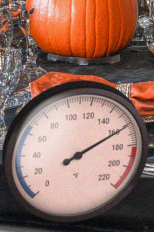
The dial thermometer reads 160 °F
